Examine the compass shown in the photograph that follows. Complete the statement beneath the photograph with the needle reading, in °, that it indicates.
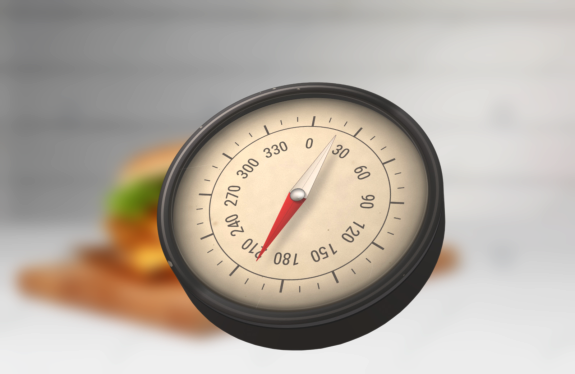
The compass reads 200 °
